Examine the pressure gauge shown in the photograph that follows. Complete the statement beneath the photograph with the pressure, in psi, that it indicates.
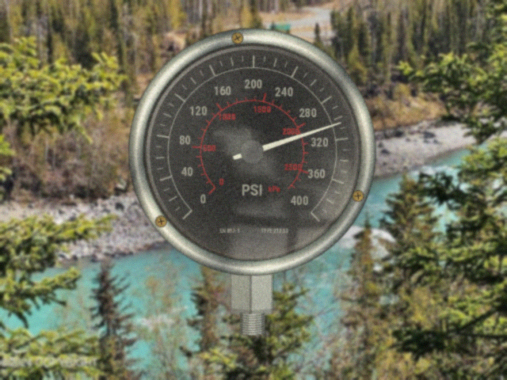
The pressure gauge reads 305 psi
